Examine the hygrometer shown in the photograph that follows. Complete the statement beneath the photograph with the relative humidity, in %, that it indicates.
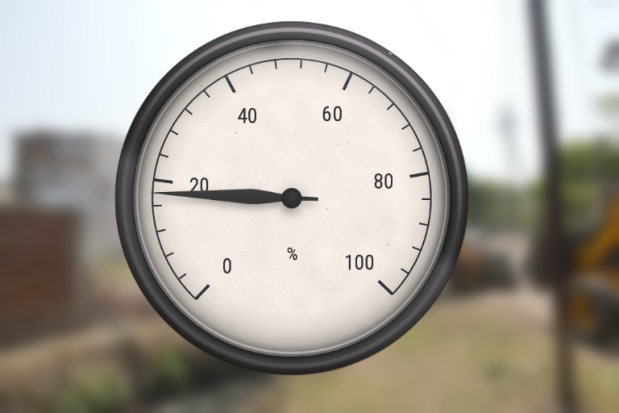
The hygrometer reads 18 %
